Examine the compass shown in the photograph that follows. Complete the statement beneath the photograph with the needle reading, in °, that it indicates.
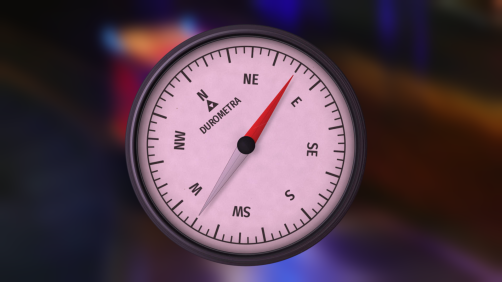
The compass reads 75 °
